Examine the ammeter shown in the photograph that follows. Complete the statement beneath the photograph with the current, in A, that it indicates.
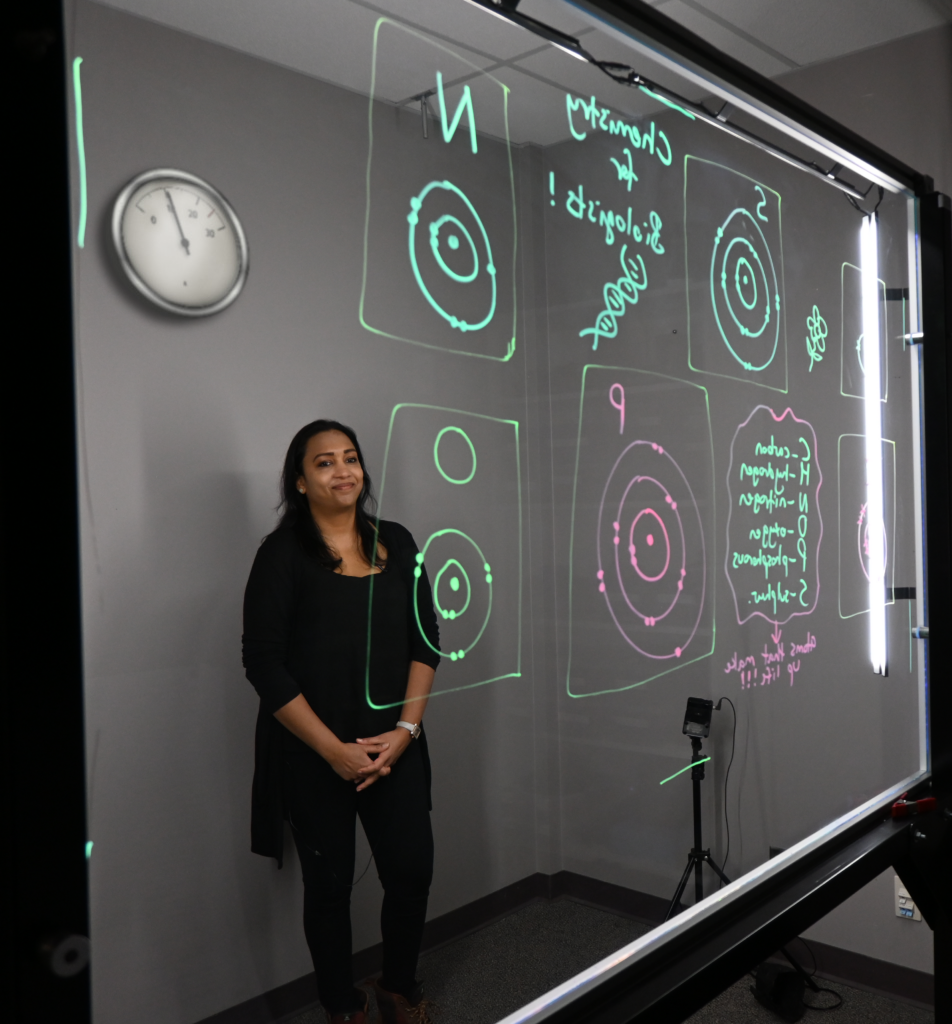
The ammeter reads 10 A
